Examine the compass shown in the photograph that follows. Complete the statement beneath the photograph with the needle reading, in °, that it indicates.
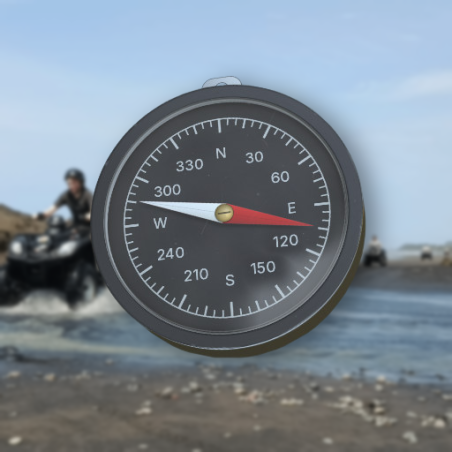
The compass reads 105 °
